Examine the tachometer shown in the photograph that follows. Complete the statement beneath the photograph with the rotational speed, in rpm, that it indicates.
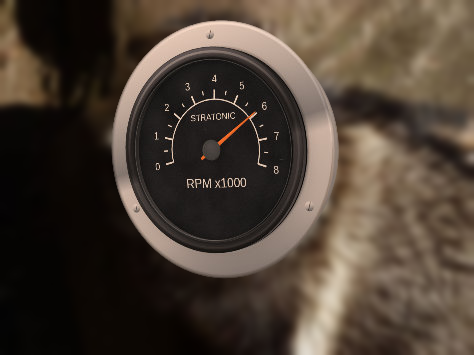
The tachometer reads 6000 rpm
